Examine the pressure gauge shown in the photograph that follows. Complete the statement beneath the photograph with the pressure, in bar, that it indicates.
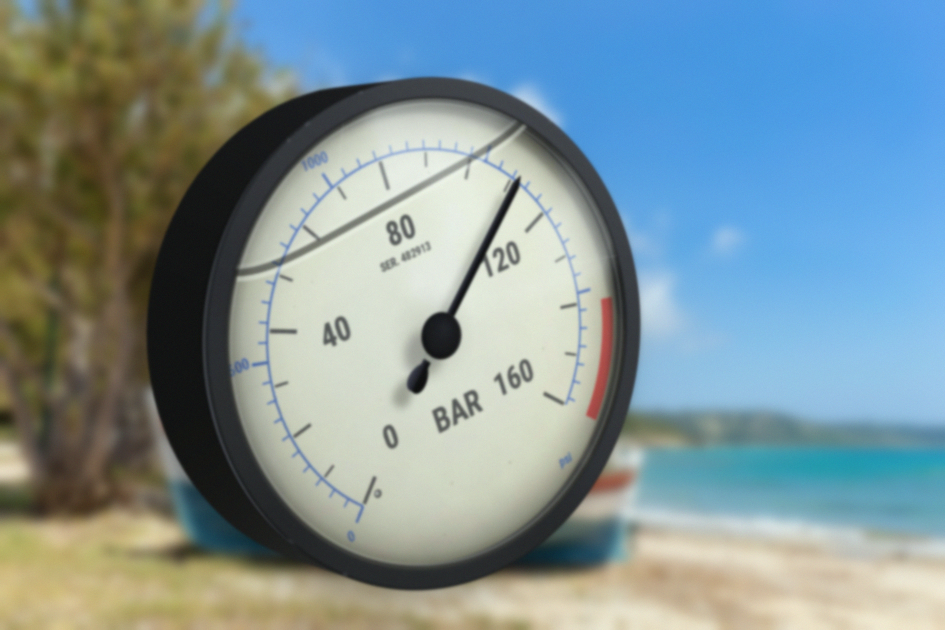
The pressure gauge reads 110 bar
